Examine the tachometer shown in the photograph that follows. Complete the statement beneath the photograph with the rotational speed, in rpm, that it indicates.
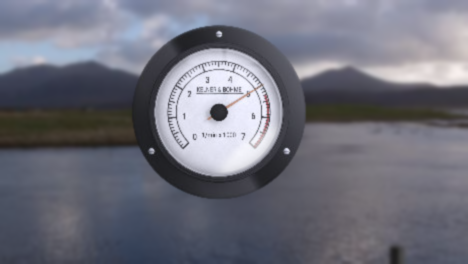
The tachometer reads 5000 rpm
